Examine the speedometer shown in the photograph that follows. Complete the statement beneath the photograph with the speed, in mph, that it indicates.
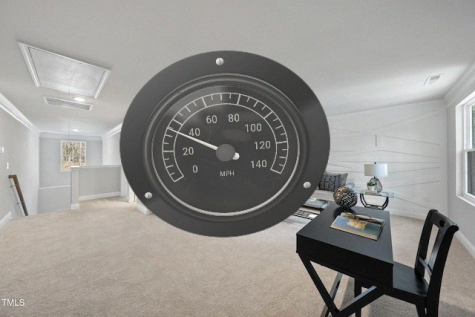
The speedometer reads 35 mph
